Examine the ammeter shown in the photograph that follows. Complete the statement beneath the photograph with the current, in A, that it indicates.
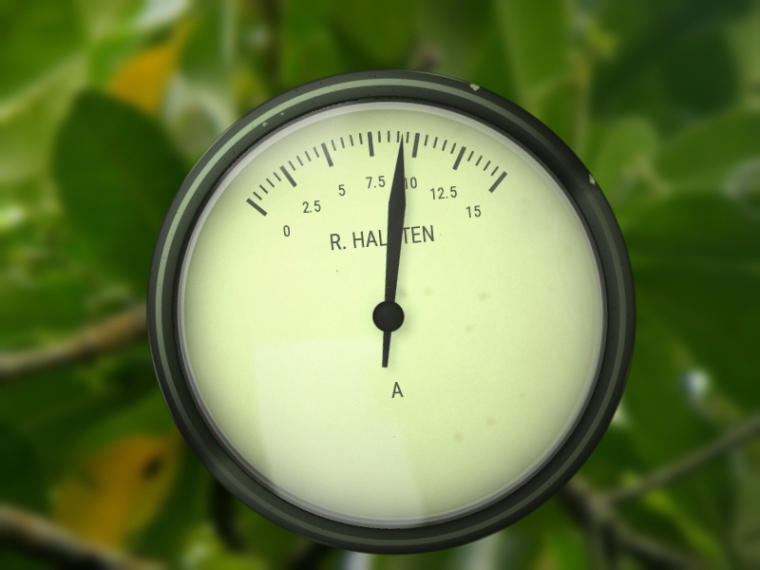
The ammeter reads 9.25 A
